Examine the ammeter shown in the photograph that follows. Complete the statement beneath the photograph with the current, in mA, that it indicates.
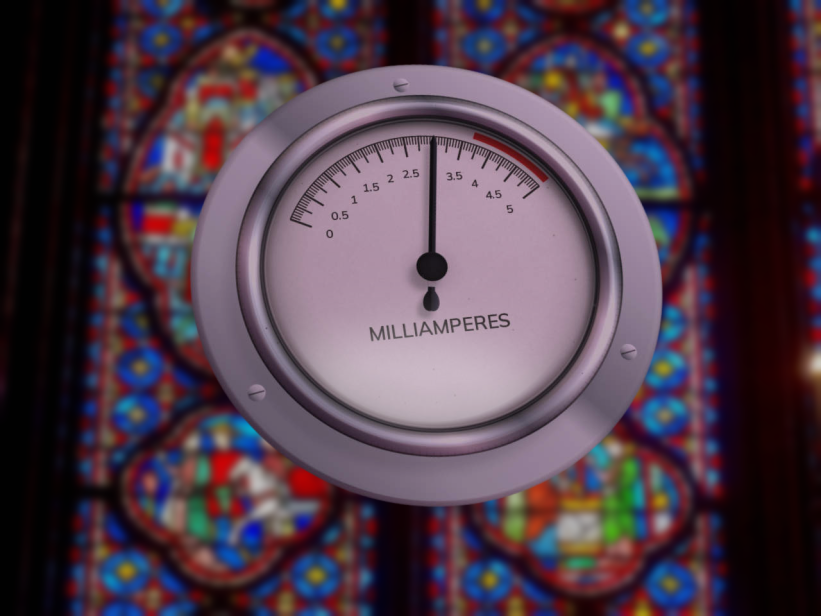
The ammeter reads 3 mA
